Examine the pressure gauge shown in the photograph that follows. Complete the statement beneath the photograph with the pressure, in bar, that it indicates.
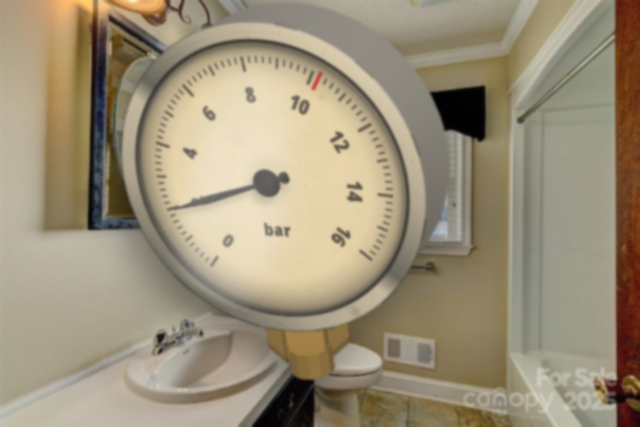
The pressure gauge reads 2 bar
